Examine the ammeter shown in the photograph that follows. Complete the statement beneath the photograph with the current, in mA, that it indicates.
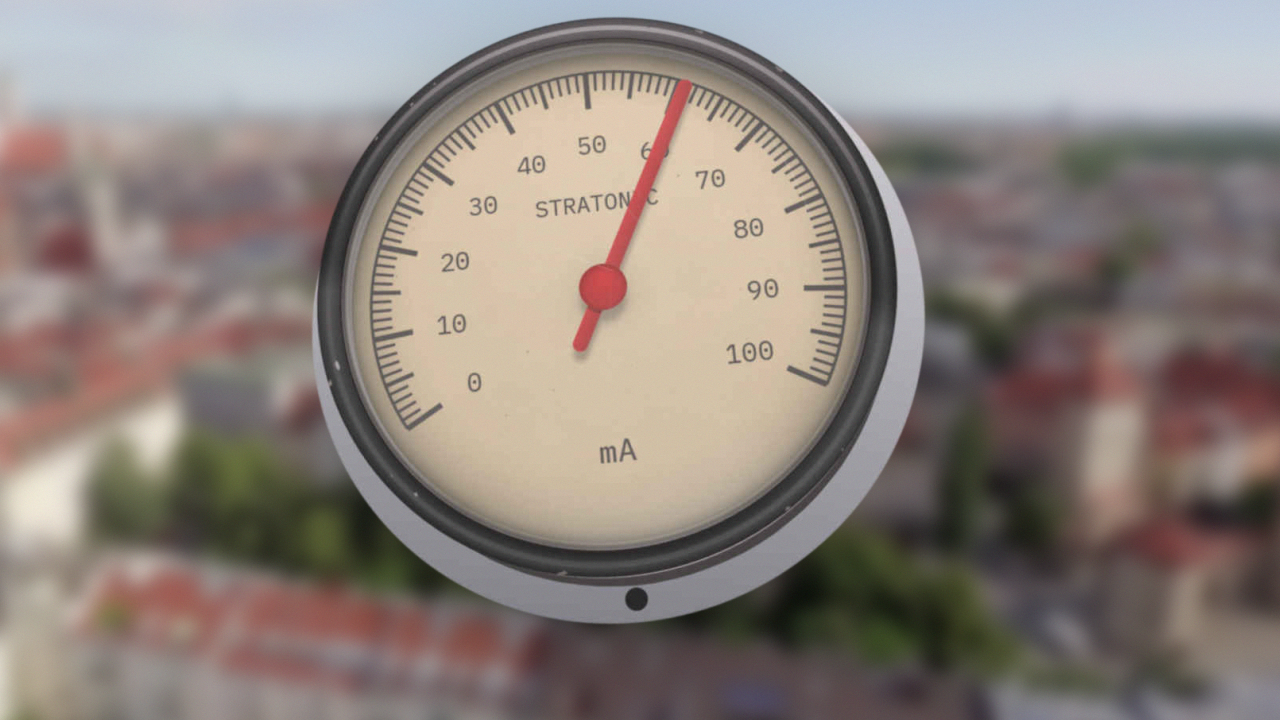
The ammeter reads 61 mA
